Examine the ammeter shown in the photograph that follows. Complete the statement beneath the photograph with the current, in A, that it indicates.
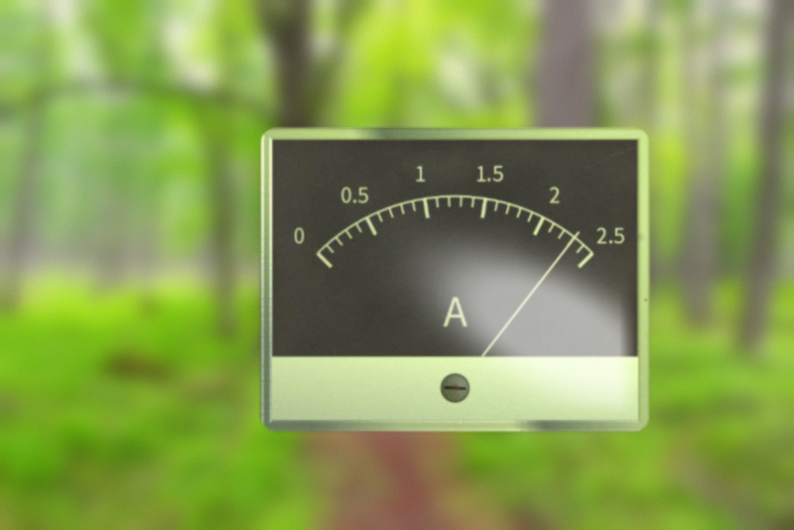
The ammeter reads 2.3 A
